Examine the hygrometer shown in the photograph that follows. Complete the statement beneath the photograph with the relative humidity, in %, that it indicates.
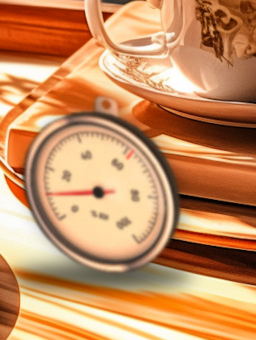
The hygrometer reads 10 %
